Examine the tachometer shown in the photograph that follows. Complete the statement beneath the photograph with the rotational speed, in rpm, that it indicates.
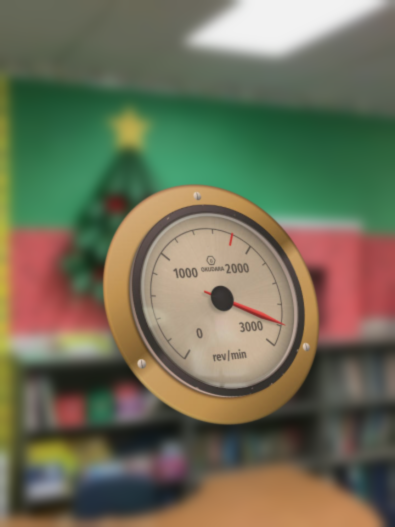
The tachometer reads 2800 rpm
